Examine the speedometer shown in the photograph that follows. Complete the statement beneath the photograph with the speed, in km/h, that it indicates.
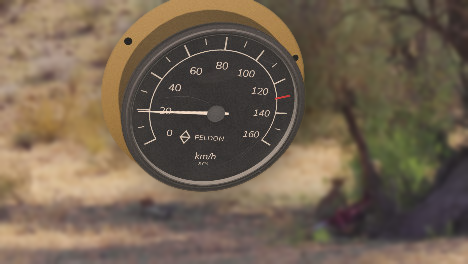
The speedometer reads 20 km/h
